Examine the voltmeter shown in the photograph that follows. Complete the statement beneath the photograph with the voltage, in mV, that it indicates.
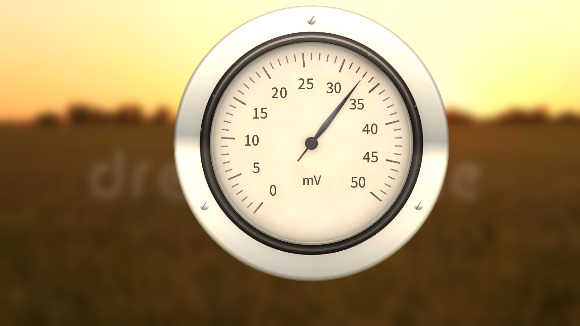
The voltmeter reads 33 mV
